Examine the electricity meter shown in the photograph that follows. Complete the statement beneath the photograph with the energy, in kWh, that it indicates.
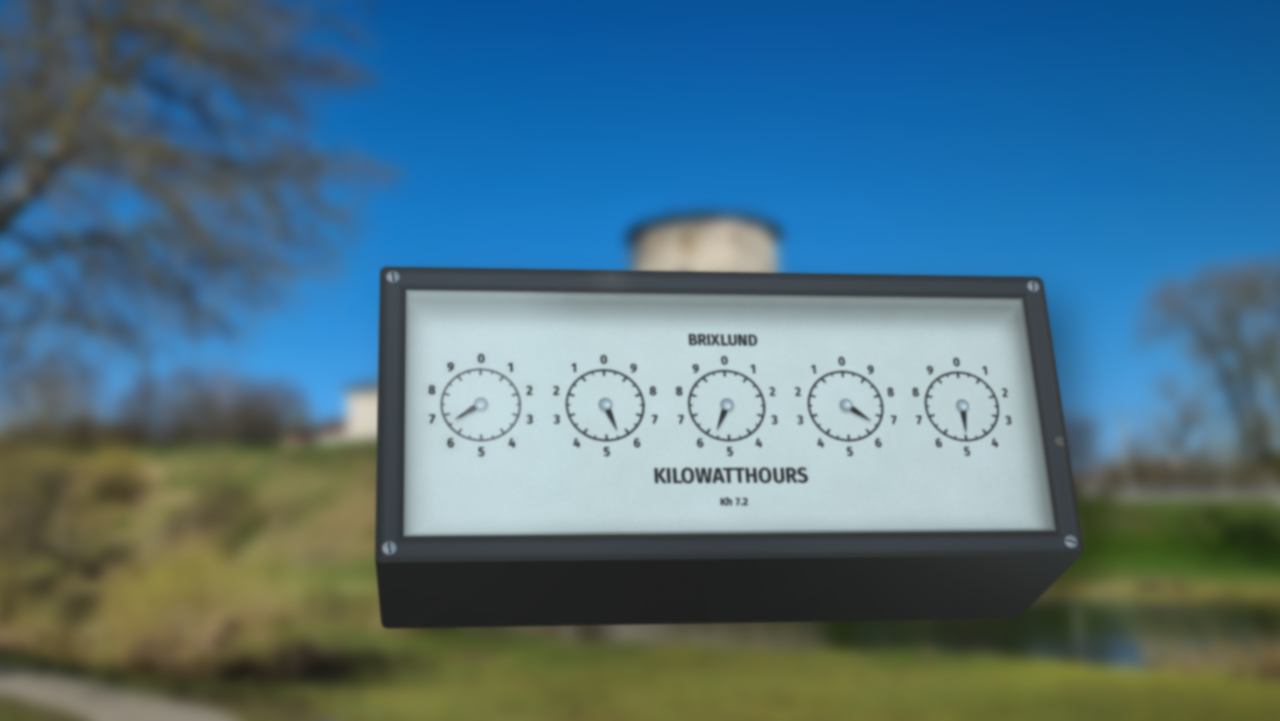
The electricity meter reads 65565 kWh
